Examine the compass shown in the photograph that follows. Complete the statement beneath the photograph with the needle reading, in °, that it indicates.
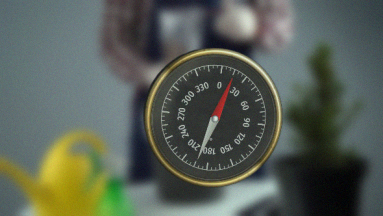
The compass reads 15 °
